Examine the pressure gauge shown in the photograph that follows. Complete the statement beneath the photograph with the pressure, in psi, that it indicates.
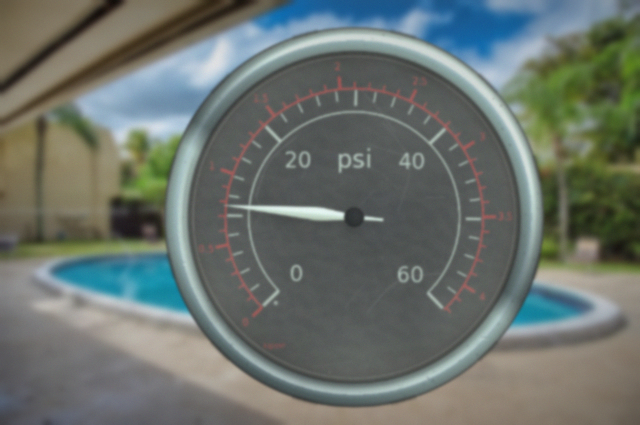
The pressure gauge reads 11 psi
